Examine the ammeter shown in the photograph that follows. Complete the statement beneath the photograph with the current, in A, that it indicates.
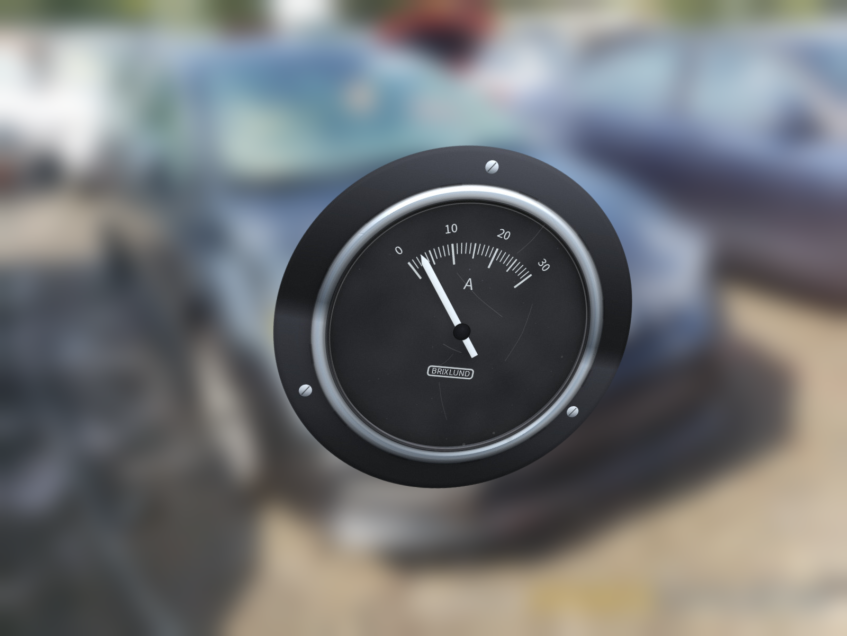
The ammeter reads 3 A
